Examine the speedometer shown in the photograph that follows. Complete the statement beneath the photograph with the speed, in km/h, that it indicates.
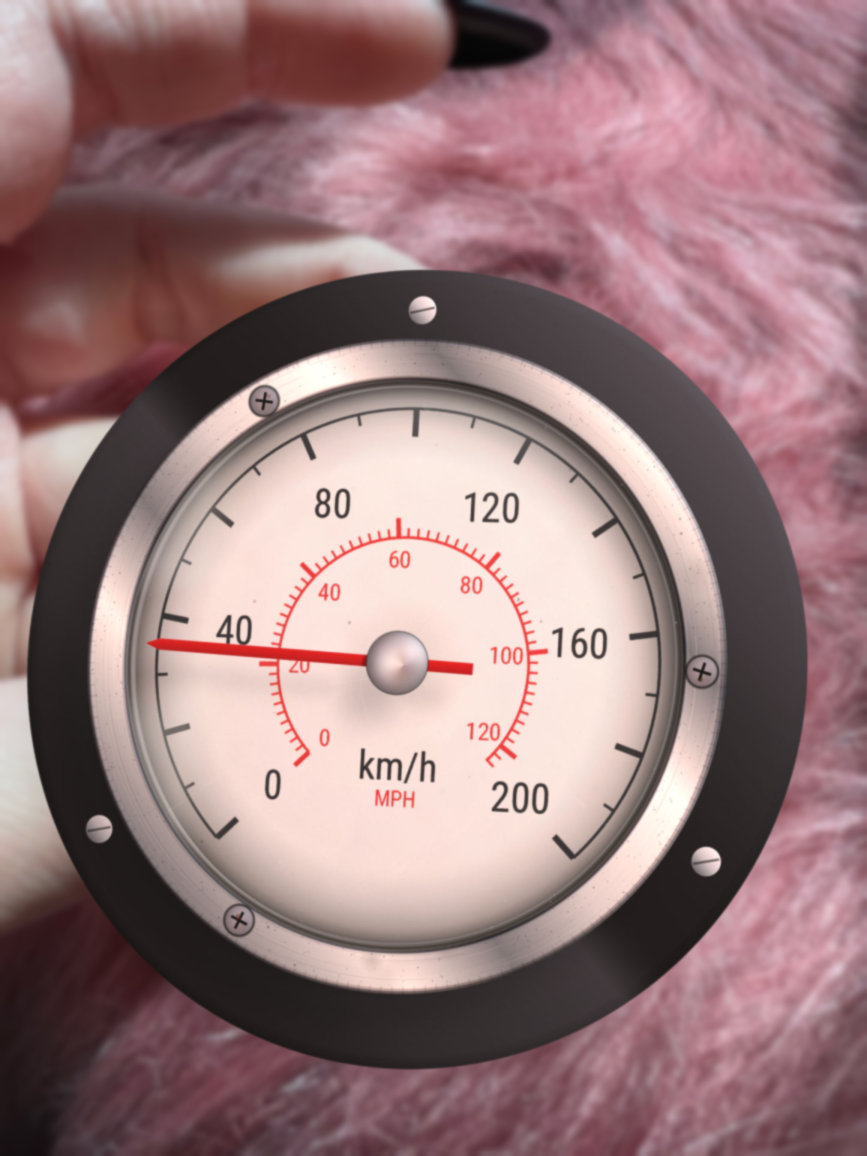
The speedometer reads 35 km/h
